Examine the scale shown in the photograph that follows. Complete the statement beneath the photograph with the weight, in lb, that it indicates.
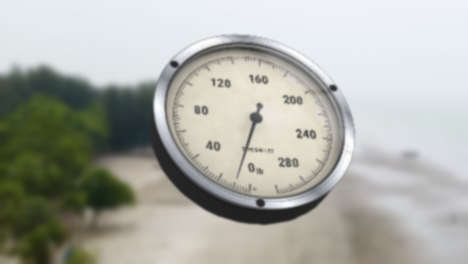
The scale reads 10 lb
